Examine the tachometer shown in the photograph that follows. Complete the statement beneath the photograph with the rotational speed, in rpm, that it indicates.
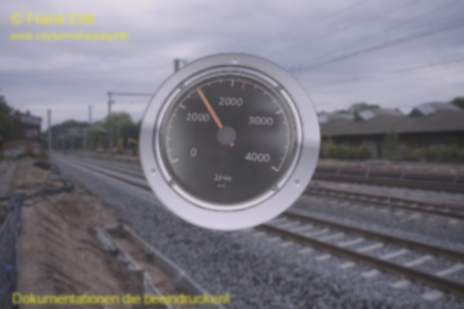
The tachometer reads 1400 rpm
